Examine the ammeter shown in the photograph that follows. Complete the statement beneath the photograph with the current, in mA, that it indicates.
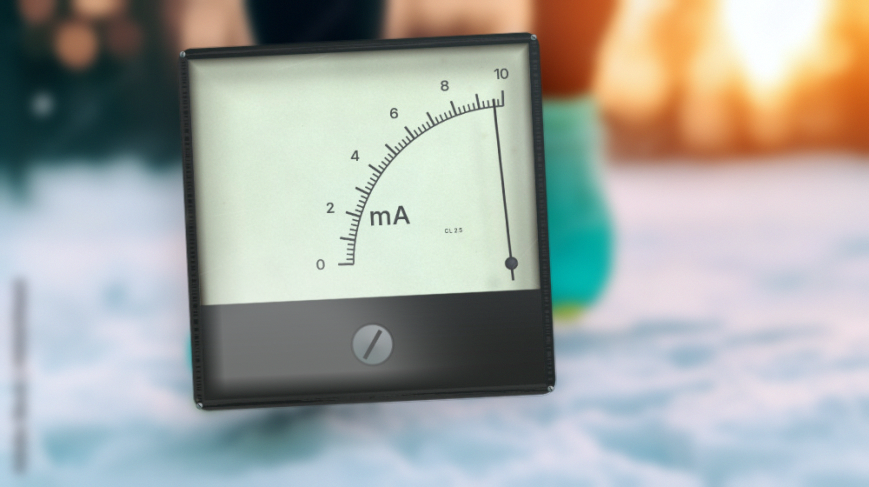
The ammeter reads 9.6 mA
